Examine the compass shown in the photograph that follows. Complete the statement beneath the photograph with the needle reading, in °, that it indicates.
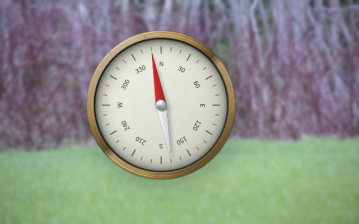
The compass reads 350 °
